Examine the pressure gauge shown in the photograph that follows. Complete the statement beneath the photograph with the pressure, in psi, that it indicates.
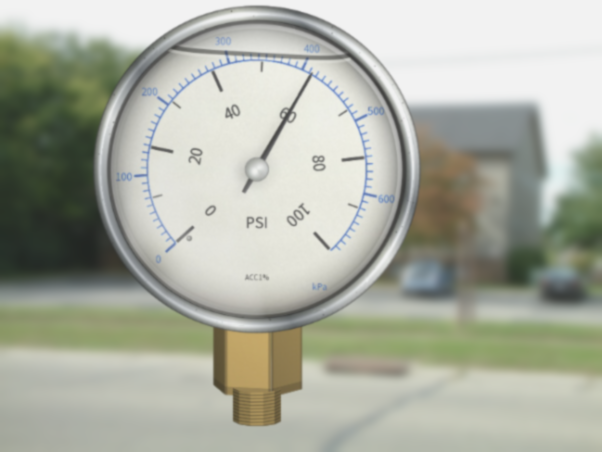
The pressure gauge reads 60 psi
